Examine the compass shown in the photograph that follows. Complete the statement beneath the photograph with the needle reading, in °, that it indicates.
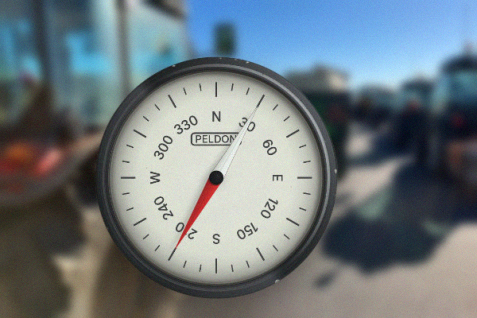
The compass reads 210 °
